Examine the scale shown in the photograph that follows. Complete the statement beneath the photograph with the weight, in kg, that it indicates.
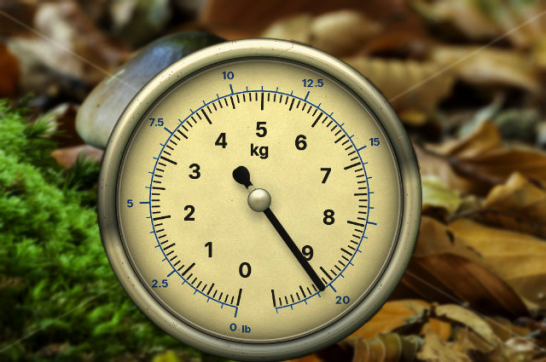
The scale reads 9.2 kg
